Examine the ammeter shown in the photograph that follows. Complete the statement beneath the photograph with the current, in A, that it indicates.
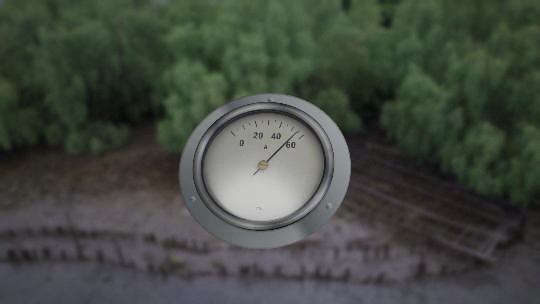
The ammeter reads 55 A
